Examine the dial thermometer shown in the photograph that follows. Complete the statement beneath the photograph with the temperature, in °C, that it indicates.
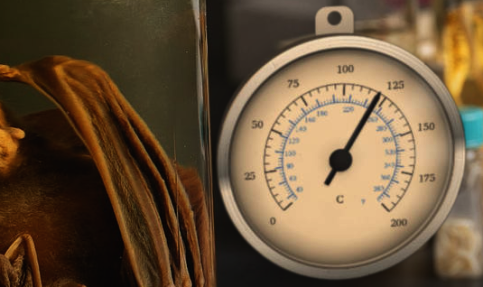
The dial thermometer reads 120 °C
